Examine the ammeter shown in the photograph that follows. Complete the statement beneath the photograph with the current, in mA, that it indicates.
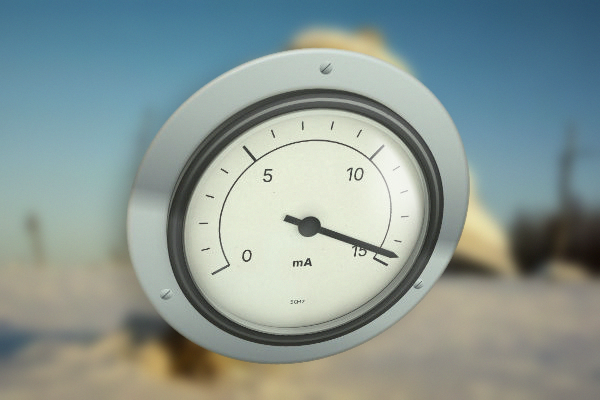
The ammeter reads 14.5 mA
